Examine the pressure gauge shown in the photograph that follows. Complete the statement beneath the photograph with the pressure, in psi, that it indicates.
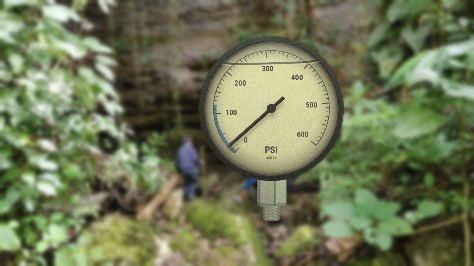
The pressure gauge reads 20 psi
